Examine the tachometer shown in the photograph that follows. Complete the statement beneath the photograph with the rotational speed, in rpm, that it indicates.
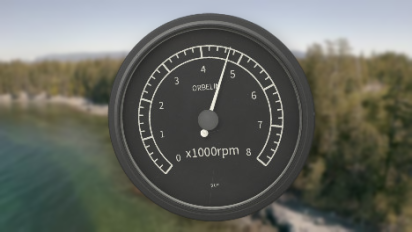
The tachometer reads 4700 rpm
